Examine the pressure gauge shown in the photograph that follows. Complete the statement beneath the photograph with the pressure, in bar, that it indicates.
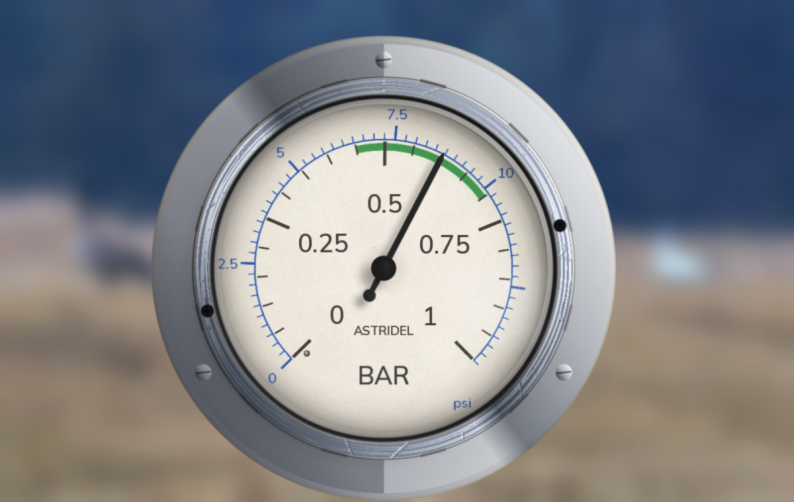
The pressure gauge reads 0.6 bar
